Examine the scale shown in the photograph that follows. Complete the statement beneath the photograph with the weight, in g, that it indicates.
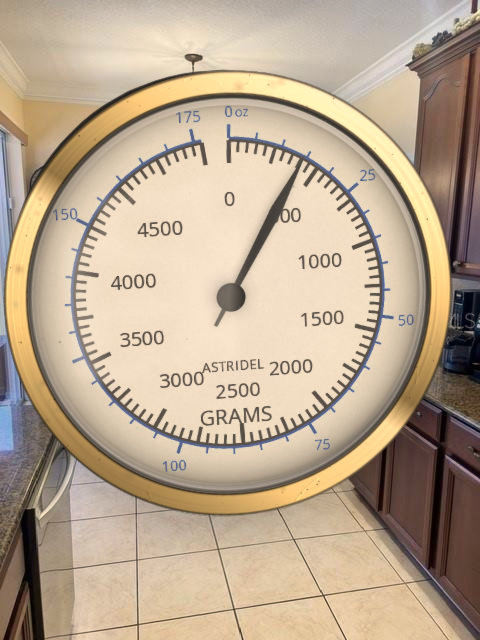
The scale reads 400 g
